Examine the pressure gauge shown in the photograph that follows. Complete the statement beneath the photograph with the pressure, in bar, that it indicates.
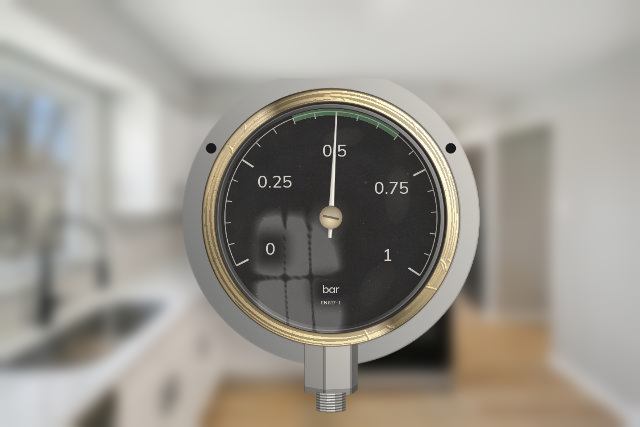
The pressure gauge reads 0.5 bar
